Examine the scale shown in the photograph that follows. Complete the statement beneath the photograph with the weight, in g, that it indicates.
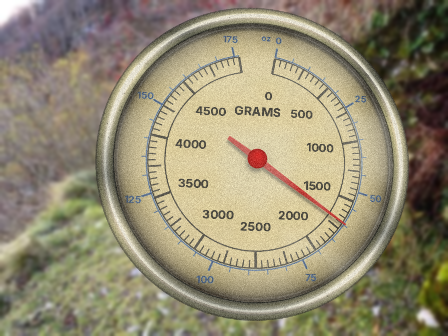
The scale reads 1700 g
